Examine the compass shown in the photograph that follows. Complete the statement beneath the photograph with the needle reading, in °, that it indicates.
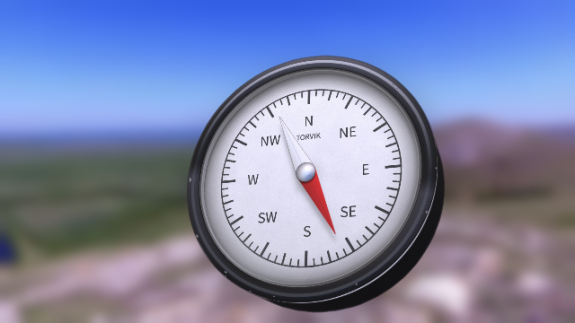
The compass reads 155 °
